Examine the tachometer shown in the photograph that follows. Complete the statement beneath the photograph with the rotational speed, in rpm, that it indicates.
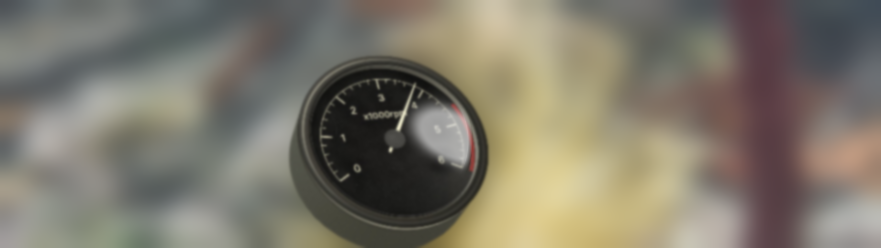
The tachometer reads 3800 rpm
